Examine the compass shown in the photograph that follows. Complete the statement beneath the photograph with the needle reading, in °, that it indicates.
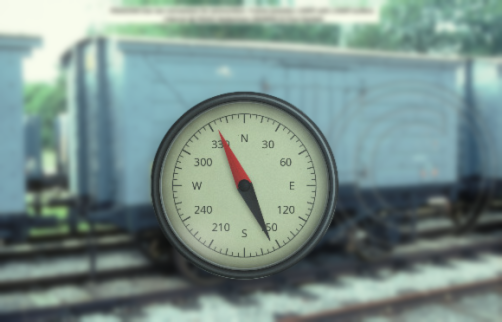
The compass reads 335 °
